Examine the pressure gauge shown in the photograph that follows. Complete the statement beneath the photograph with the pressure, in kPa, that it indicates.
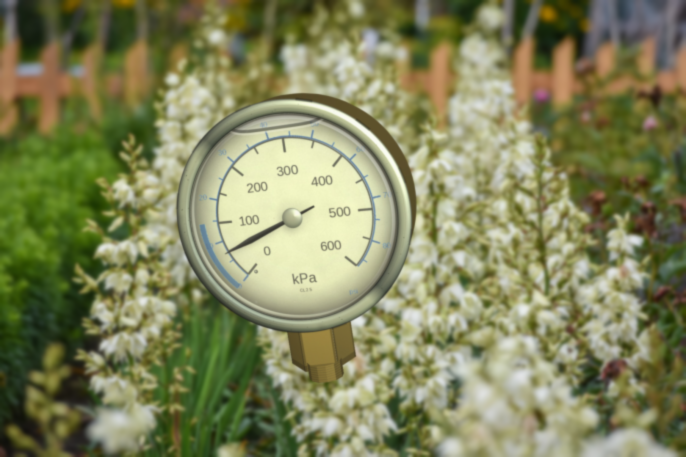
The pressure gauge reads 50 kPa
